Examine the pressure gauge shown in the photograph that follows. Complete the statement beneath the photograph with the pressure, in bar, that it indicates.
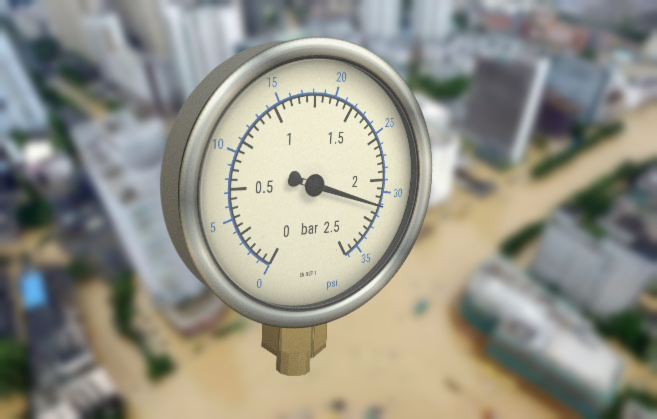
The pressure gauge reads 2.15 bar
